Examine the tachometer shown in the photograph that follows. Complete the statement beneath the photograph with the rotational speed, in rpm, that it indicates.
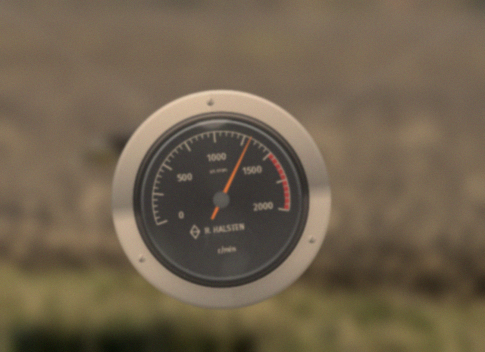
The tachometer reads 1300 rpm
